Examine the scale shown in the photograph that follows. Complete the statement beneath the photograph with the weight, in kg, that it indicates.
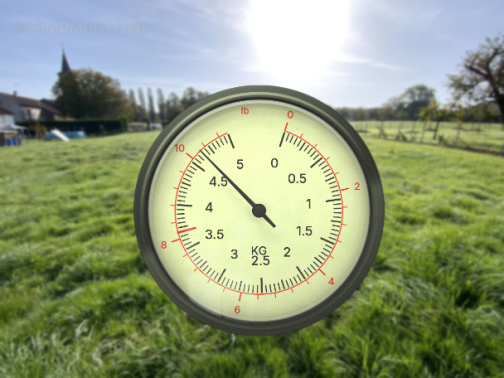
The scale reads 4.65 kg
